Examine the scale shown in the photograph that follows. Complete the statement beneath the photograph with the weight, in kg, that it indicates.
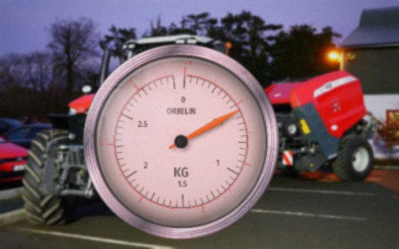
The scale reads 0.5 kg
